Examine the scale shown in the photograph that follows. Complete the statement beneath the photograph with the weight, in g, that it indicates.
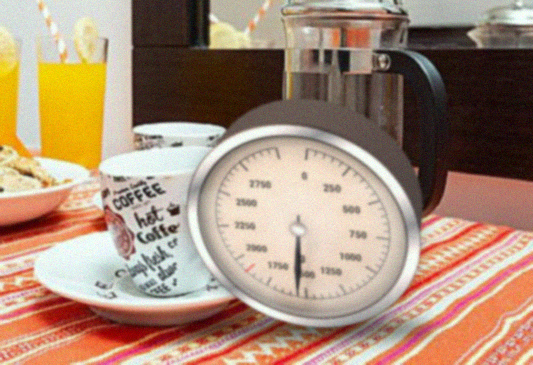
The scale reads 1550 g
